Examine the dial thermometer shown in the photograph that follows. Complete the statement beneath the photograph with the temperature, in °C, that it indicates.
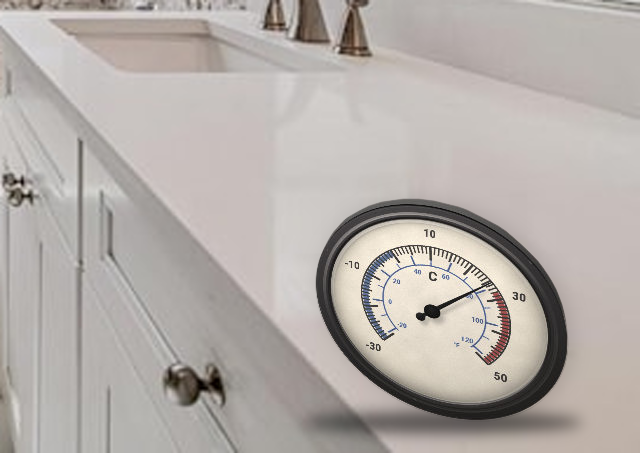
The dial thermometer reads 25 °C
